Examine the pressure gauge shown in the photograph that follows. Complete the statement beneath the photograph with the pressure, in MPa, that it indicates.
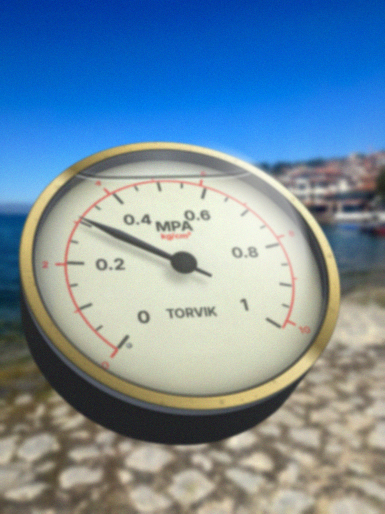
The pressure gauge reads 0.3 MPa
